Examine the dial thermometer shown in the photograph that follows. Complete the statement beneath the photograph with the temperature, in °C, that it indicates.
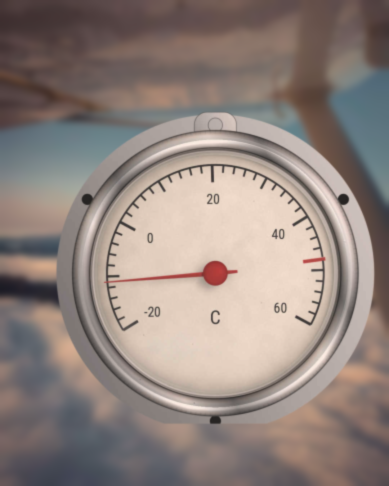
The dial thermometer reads -11 °C
